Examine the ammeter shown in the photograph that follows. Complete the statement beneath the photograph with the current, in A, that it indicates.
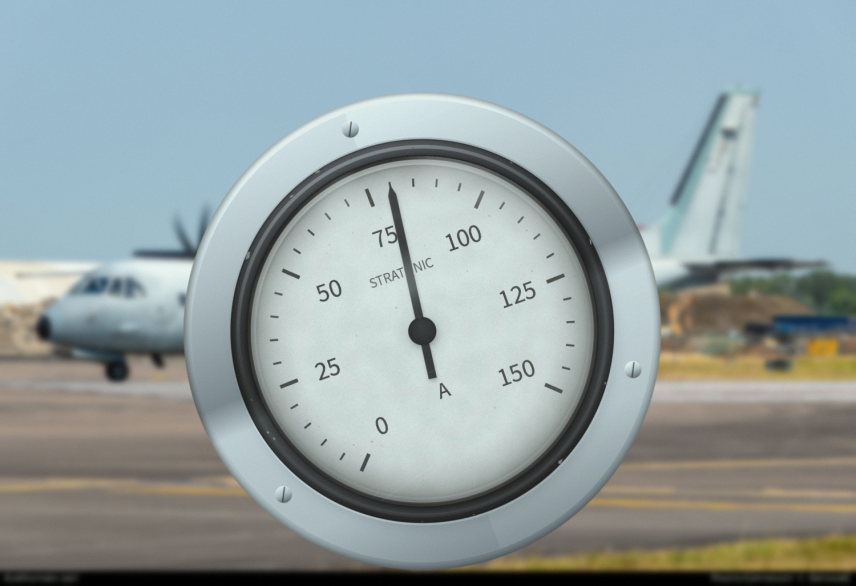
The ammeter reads 80 A
